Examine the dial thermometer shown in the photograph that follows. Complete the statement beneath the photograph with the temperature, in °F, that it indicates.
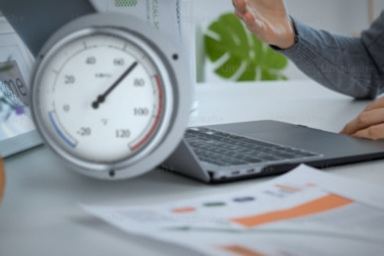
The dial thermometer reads 70 °F
